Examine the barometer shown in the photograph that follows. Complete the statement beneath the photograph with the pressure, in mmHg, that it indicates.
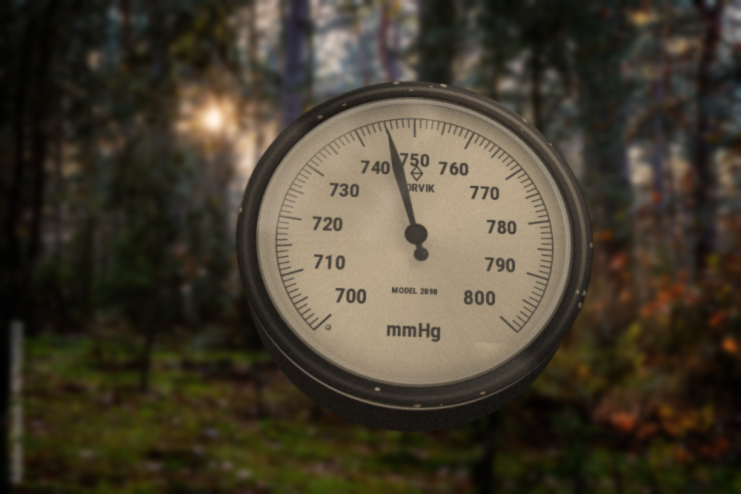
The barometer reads 745 mmHg
